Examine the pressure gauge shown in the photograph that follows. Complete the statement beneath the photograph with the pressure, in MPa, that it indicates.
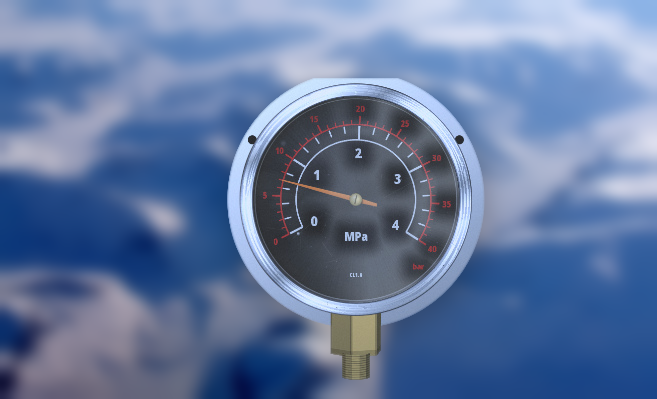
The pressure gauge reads 0.7 MPa
